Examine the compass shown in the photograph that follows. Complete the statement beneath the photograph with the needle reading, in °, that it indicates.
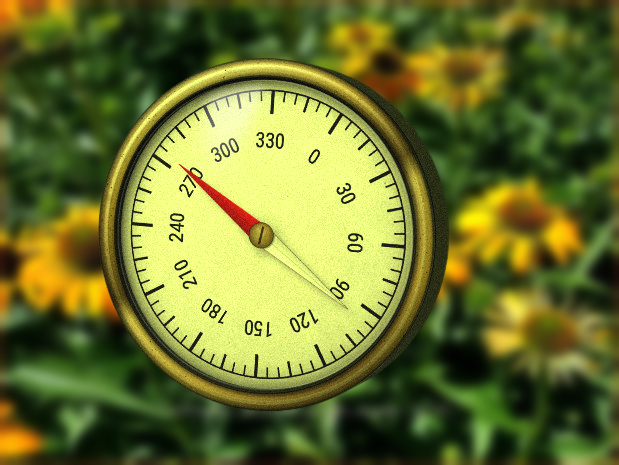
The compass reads 275 °
